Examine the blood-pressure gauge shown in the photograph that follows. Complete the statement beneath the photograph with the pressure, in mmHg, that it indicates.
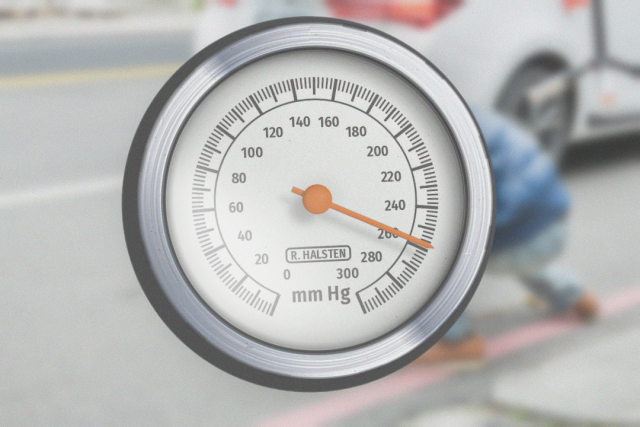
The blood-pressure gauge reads 258 mmHg
